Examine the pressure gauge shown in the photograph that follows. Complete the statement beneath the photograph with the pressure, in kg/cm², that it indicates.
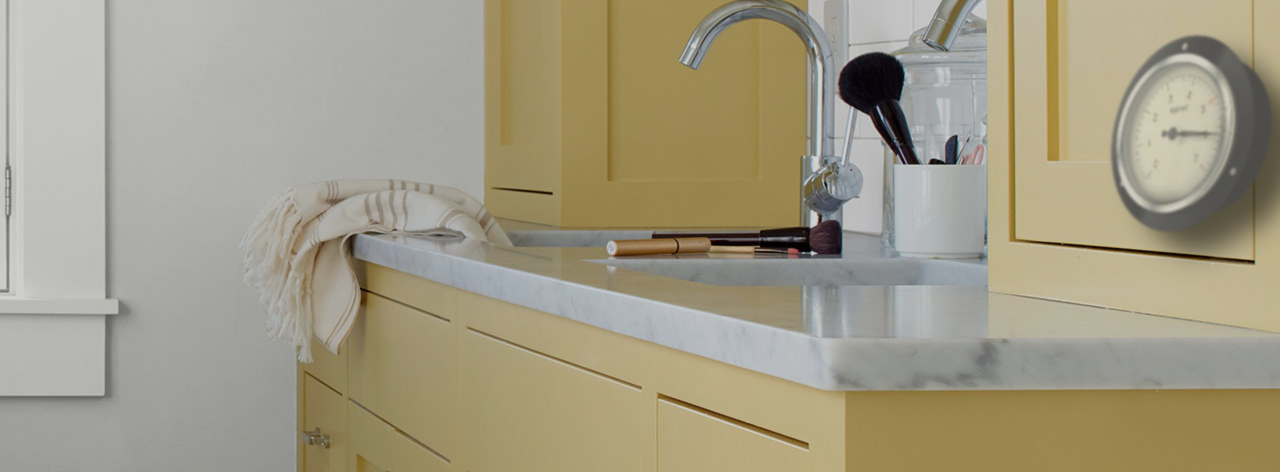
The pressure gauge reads 6 kg/cm²
